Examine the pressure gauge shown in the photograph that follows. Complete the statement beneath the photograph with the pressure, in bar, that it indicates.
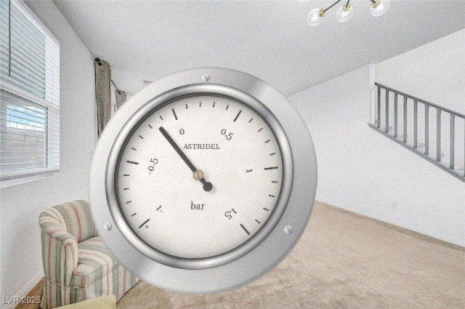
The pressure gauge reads -0.15 bar
